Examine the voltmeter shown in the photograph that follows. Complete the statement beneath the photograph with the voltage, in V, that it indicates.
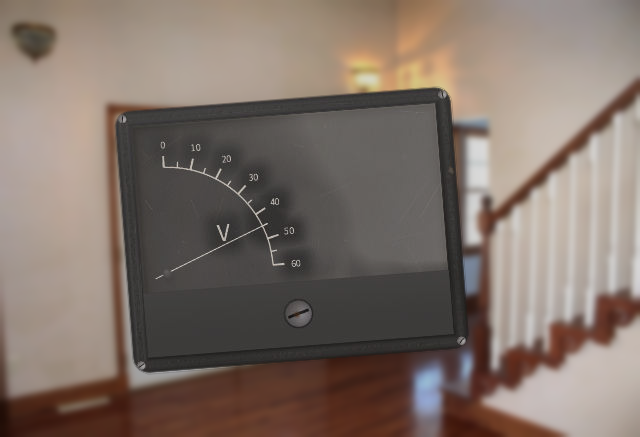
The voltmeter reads 45 V
